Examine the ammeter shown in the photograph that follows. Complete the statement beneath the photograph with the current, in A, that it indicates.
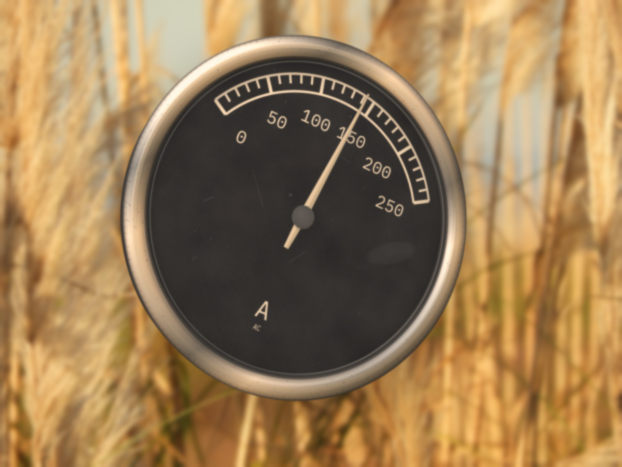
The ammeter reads 140 A
